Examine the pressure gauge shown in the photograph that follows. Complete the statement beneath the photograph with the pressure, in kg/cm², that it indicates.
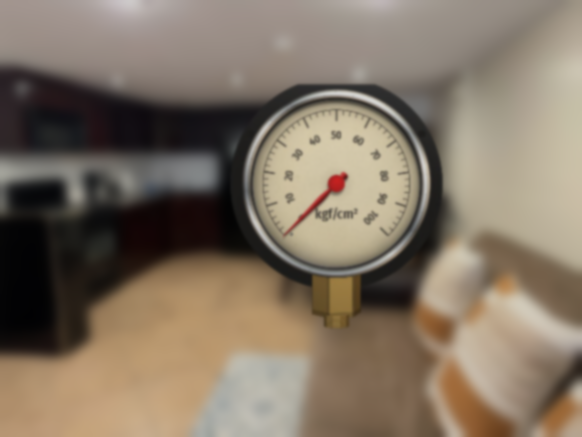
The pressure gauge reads 0 kg/cm²
